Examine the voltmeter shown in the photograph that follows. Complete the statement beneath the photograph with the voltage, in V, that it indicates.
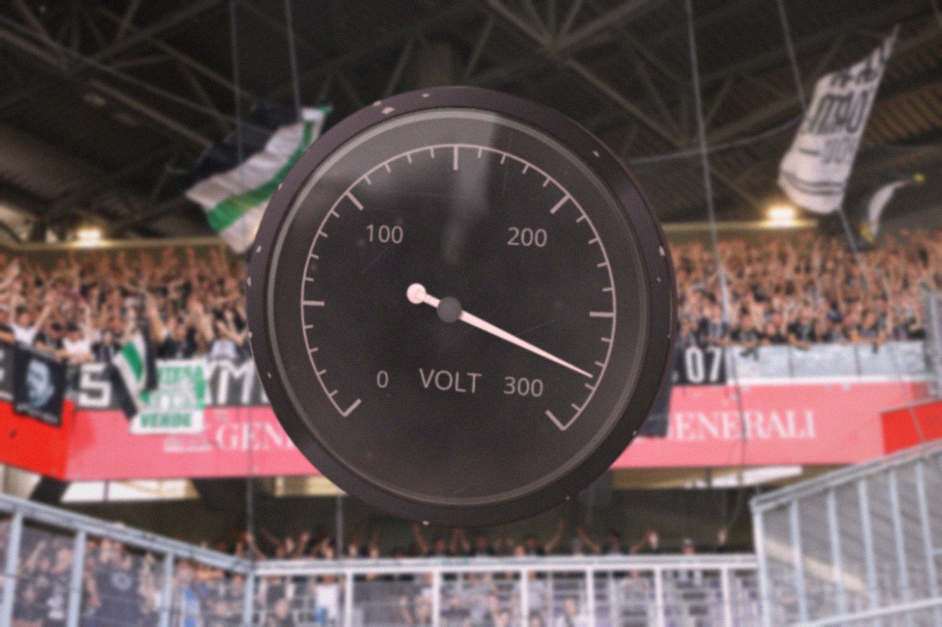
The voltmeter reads 275 V
